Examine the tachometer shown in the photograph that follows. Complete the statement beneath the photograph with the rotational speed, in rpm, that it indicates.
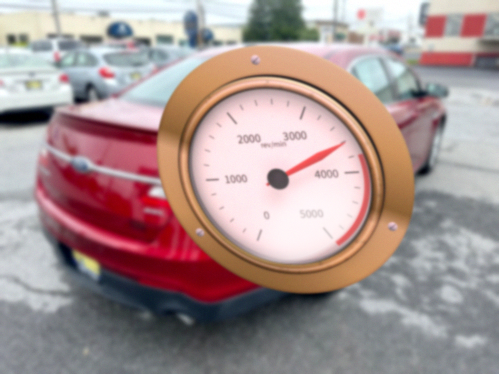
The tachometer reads 3600 rpm
